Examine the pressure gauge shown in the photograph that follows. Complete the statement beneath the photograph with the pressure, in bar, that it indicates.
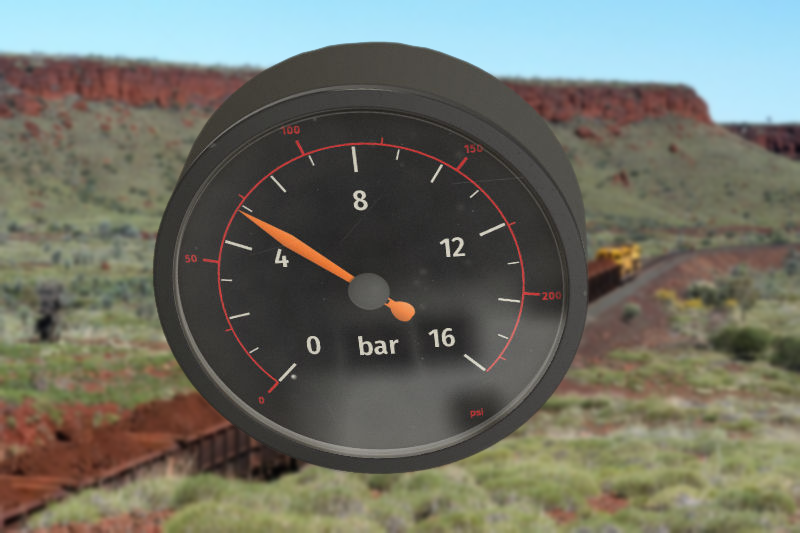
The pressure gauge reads 5 bar
